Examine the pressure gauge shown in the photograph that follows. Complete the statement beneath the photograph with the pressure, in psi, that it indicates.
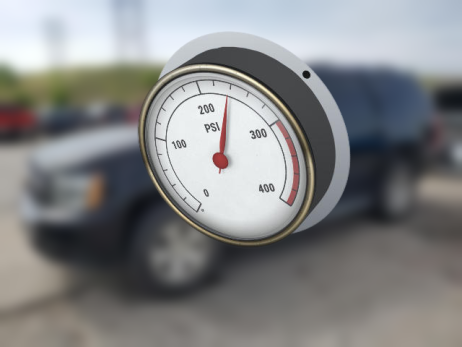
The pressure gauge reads 240 psi
